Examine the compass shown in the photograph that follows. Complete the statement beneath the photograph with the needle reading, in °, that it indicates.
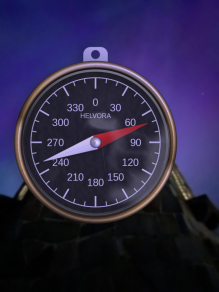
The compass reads 70 °
